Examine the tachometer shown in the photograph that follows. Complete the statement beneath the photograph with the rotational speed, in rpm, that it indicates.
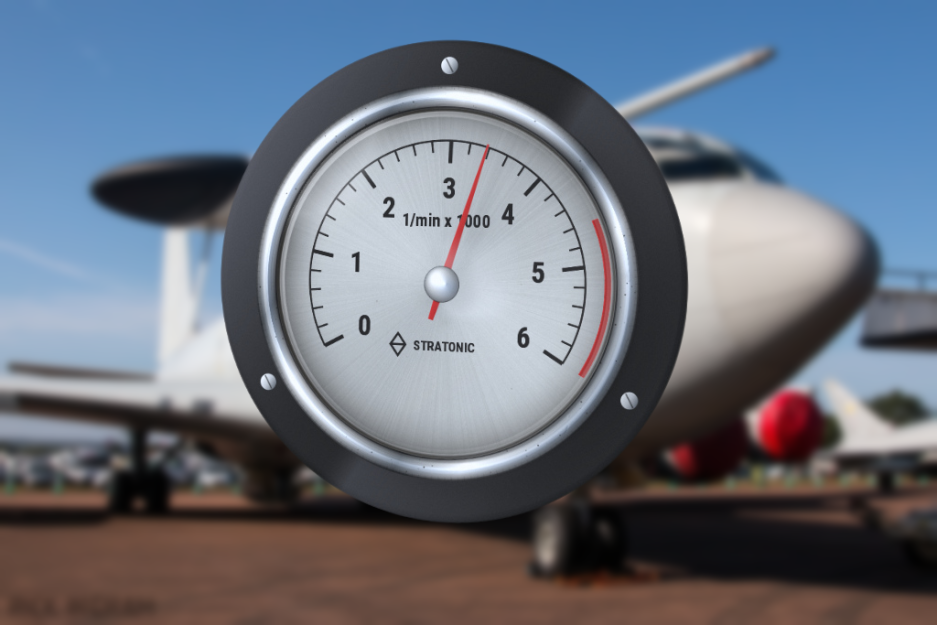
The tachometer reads 3400 rpm
